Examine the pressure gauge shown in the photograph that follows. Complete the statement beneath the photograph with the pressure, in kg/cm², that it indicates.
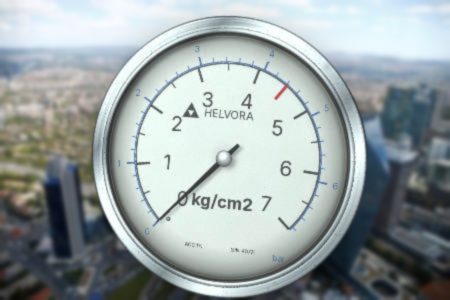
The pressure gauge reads 0 kg/cm²
